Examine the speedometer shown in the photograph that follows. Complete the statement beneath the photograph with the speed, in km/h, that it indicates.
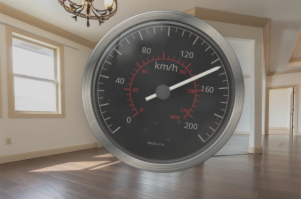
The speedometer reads 145 km/h
